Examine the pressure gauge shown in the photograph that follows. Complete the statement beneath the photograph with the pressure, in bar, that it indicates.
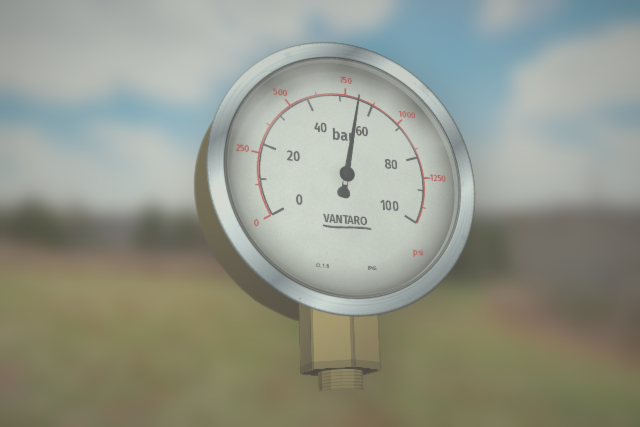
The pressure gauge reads 55 bar
